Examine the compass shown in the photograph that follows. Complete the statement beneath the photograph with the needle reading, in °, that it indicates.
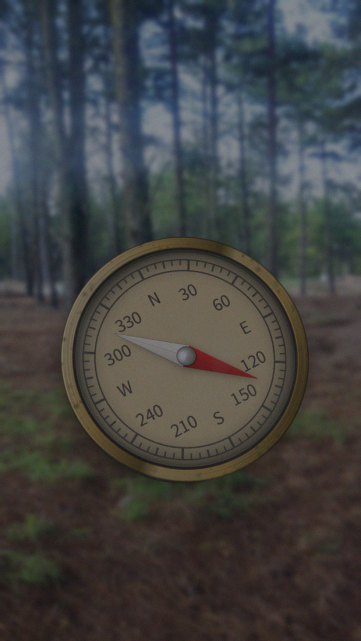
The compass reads 135 °
